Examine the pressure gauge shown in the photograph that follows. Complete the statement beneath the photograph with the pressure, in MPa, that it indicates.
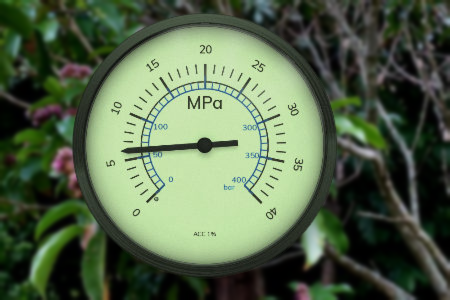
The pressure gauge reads 6 MPa
